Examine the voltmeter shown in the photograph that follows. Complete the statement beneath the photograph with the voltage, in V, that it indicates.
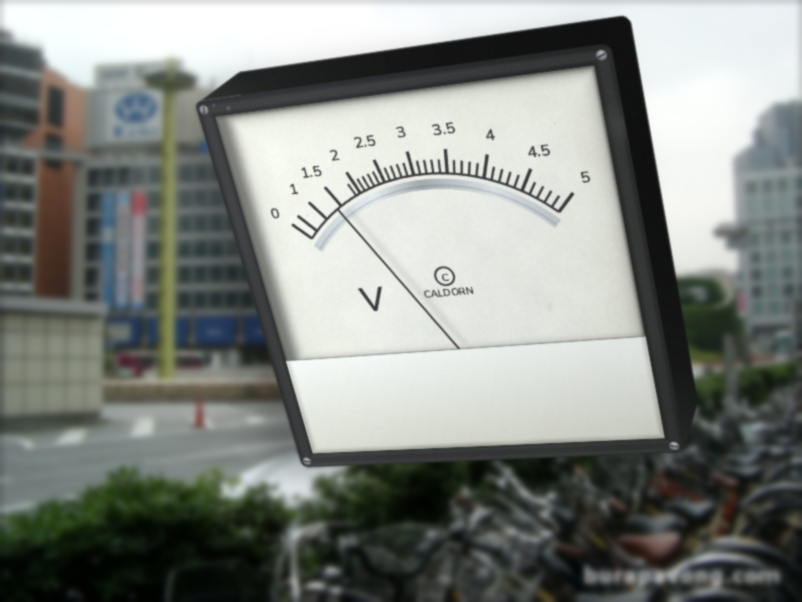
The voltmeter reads 1.5 V
